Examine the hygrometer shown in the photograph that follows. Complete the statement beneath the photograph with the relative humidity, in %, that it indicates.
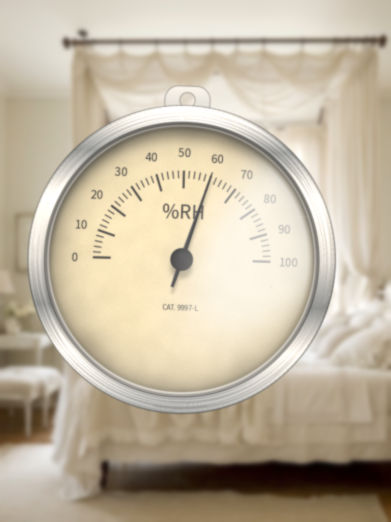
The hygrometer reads 60 %
